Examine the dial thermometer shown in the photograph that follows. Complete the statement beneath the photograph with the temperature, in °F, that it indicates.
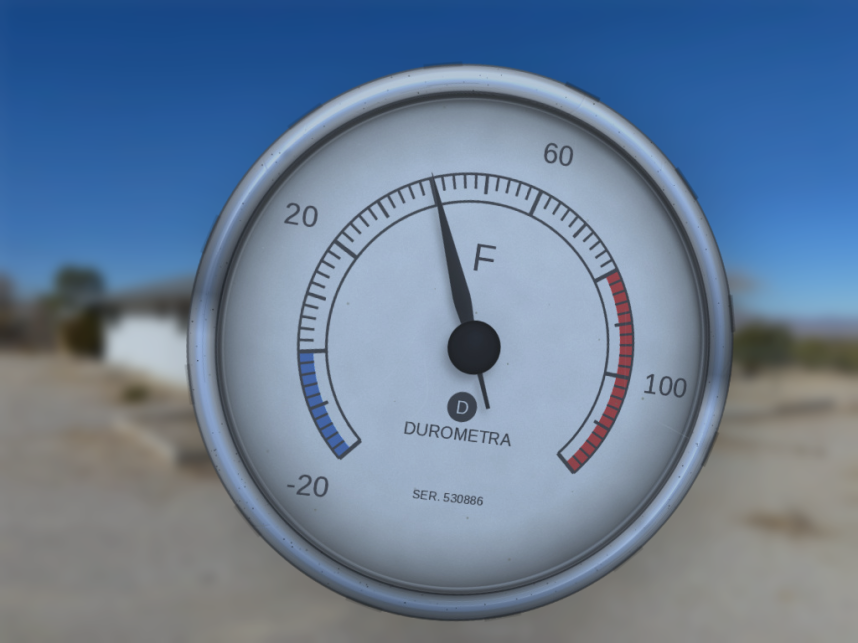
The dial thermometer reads 40 °F
